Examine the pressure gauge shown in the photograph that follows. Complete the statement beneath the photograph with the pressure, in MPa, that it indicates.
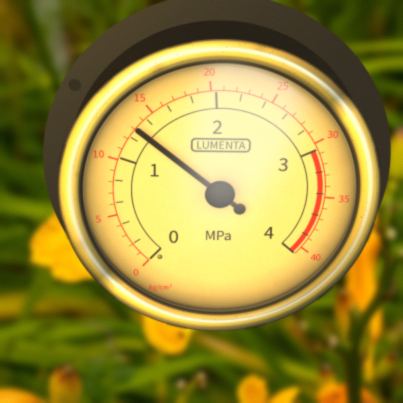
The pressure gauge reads 1.3 MPa
